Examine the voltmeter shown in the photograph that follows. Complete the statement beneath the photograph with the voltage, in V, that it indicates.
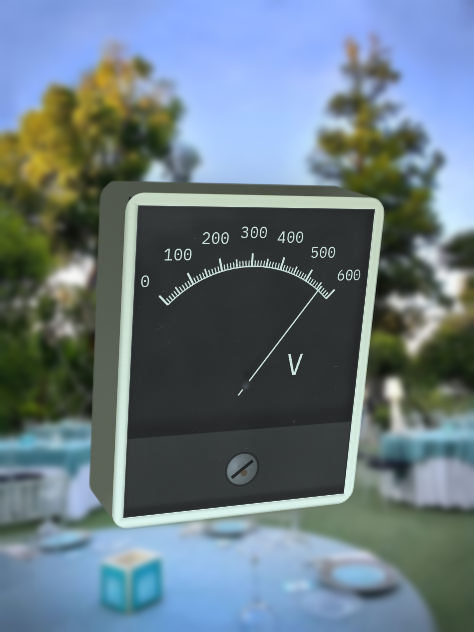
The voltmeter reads 550 V
